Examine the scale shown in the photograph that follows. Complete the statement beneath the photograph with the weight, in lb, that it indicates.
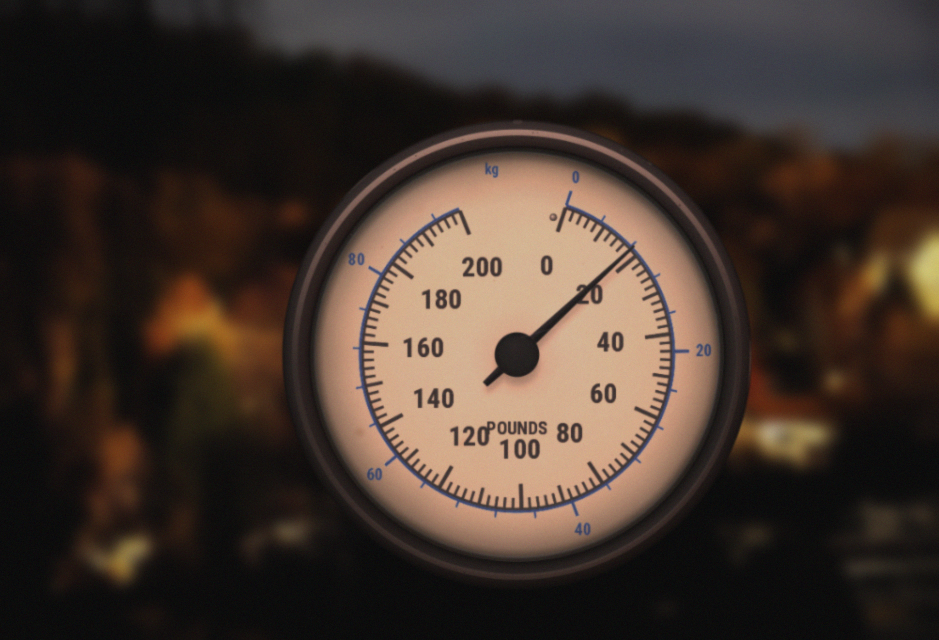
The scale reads 18 lb
